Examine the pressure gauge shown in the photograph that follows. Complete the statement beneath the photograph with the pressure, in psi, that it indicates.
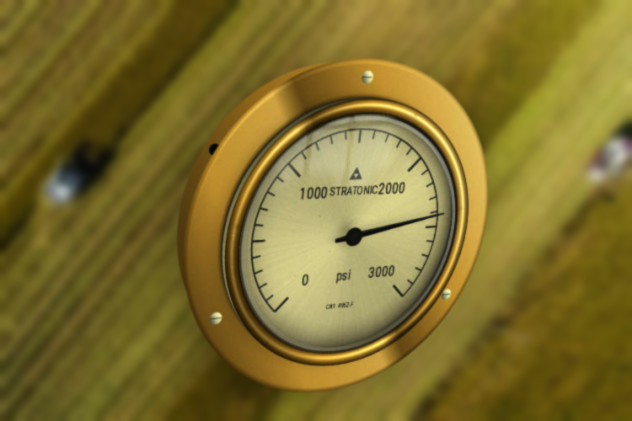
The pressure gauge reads 2400 psi
